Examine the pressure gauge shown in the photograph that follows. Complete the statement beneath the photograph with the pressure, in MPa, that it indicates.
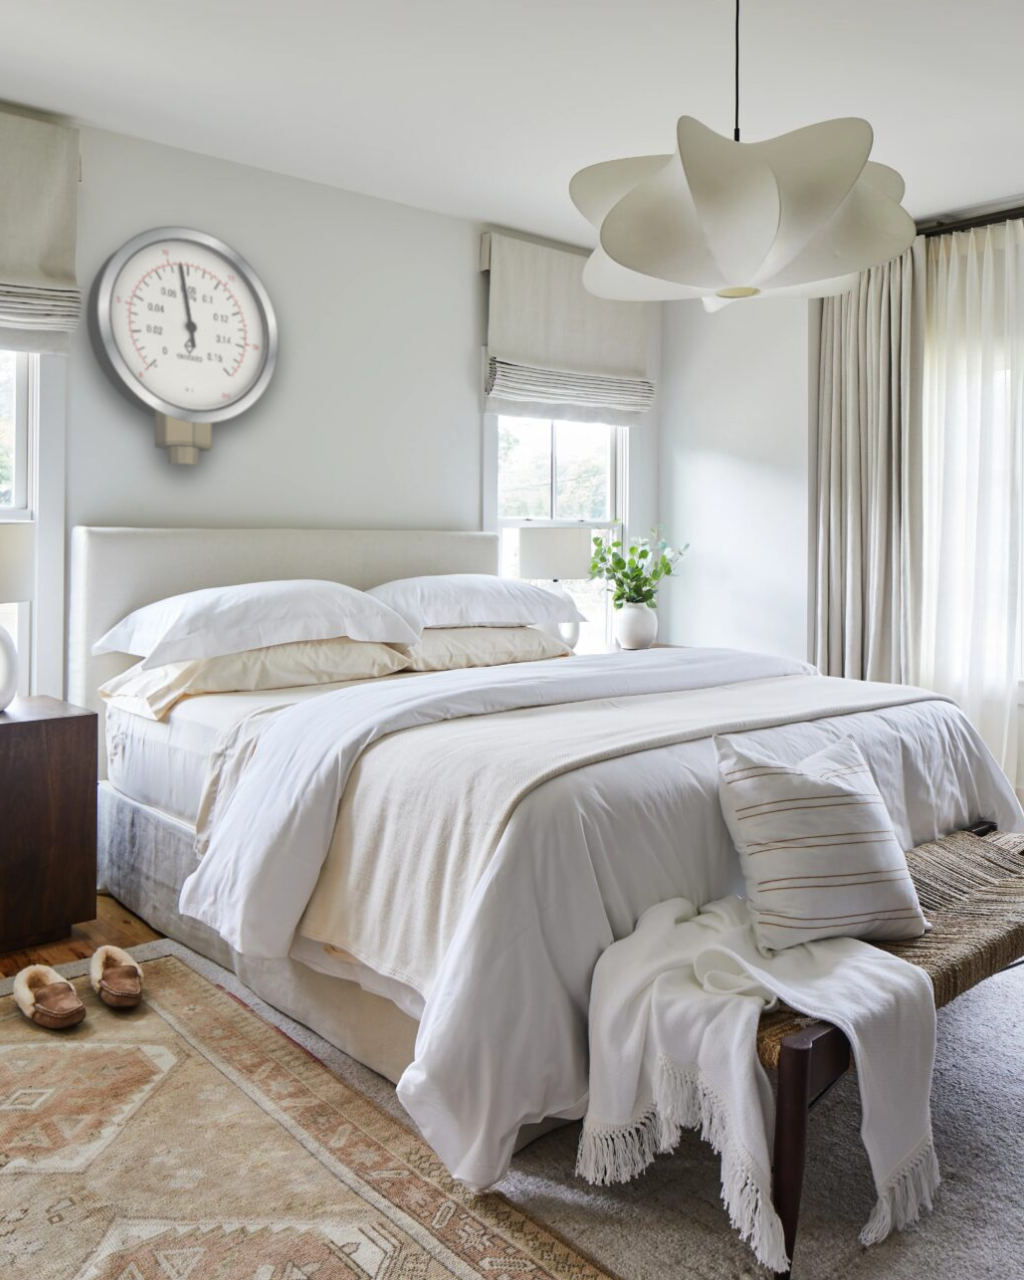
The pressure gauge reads 0.075 MPa
